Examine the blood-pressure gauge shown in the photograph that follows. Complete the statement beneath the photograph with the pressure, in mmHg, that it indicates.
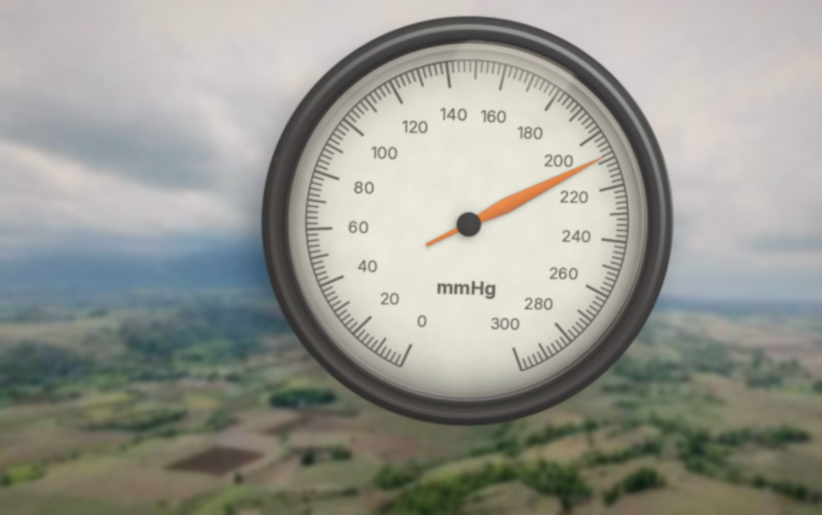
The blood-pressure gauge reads 208 mmHg
